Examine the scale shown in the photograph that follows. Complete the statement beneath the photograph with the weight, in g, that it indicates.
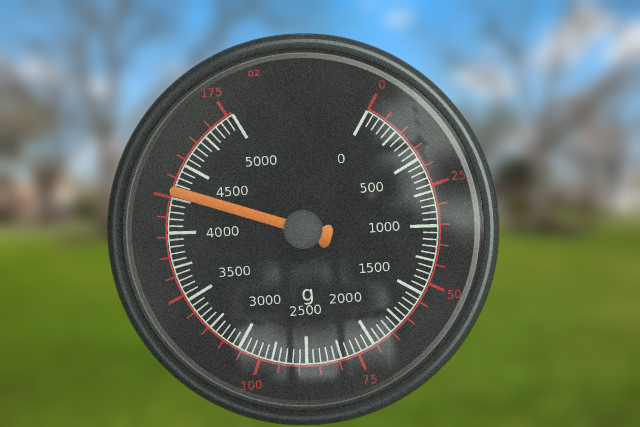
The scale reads 4300 g
